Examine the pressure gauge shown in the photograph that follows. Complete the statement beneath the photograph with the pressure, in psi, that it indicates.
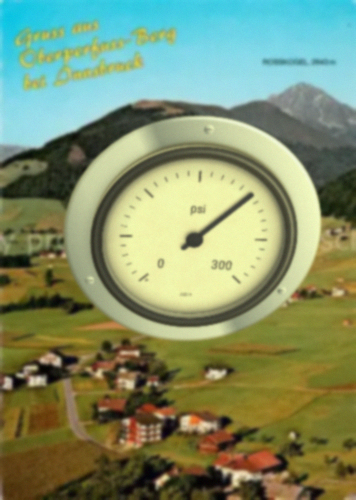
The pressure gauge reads 200 psi
